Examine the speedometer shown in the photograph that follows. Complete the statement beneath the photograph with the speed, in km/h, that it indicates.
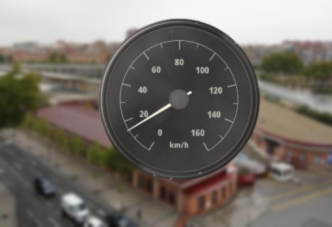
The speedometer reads 15 km/h
